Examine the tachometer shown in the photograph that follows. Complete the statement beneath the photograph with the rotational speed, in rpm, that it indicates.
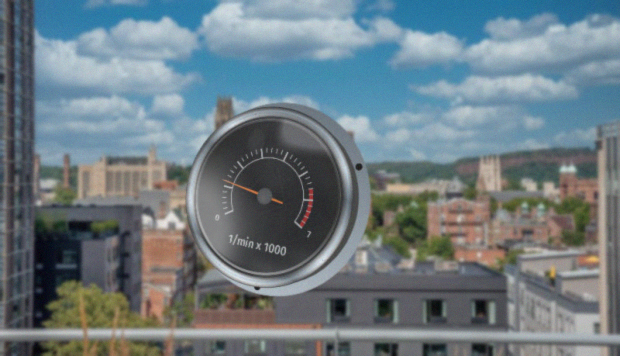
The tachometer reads 1200 rpm
